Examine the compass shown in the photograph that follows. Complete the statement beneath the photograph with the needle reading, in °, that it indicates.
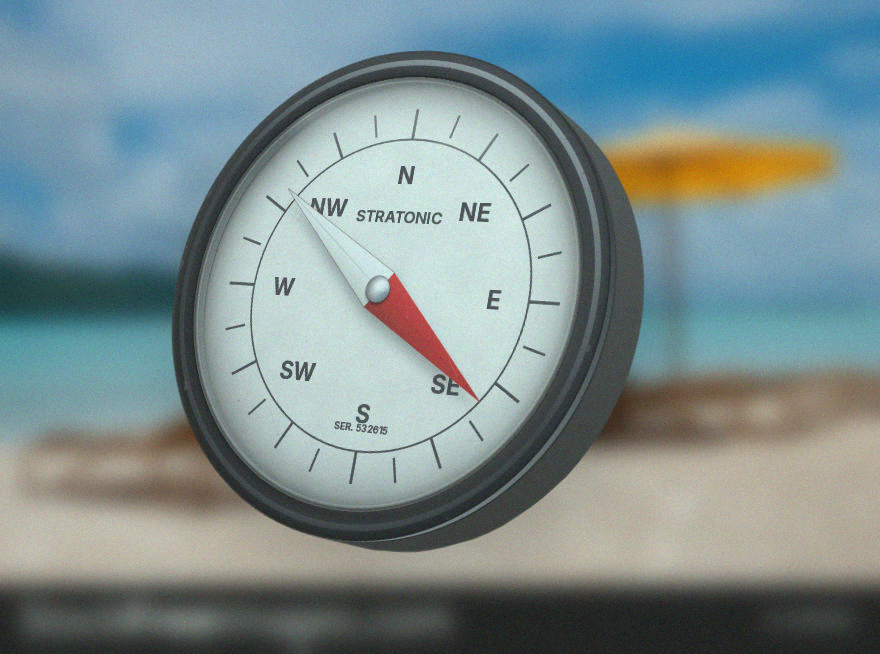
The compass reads 127.5 °
